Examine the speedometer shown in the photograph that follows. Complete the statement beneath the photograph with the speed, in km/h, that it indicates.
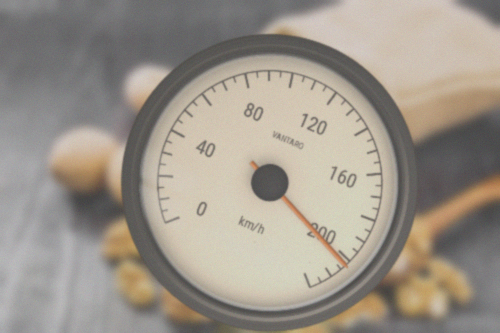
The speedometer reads 202.5 km/h
